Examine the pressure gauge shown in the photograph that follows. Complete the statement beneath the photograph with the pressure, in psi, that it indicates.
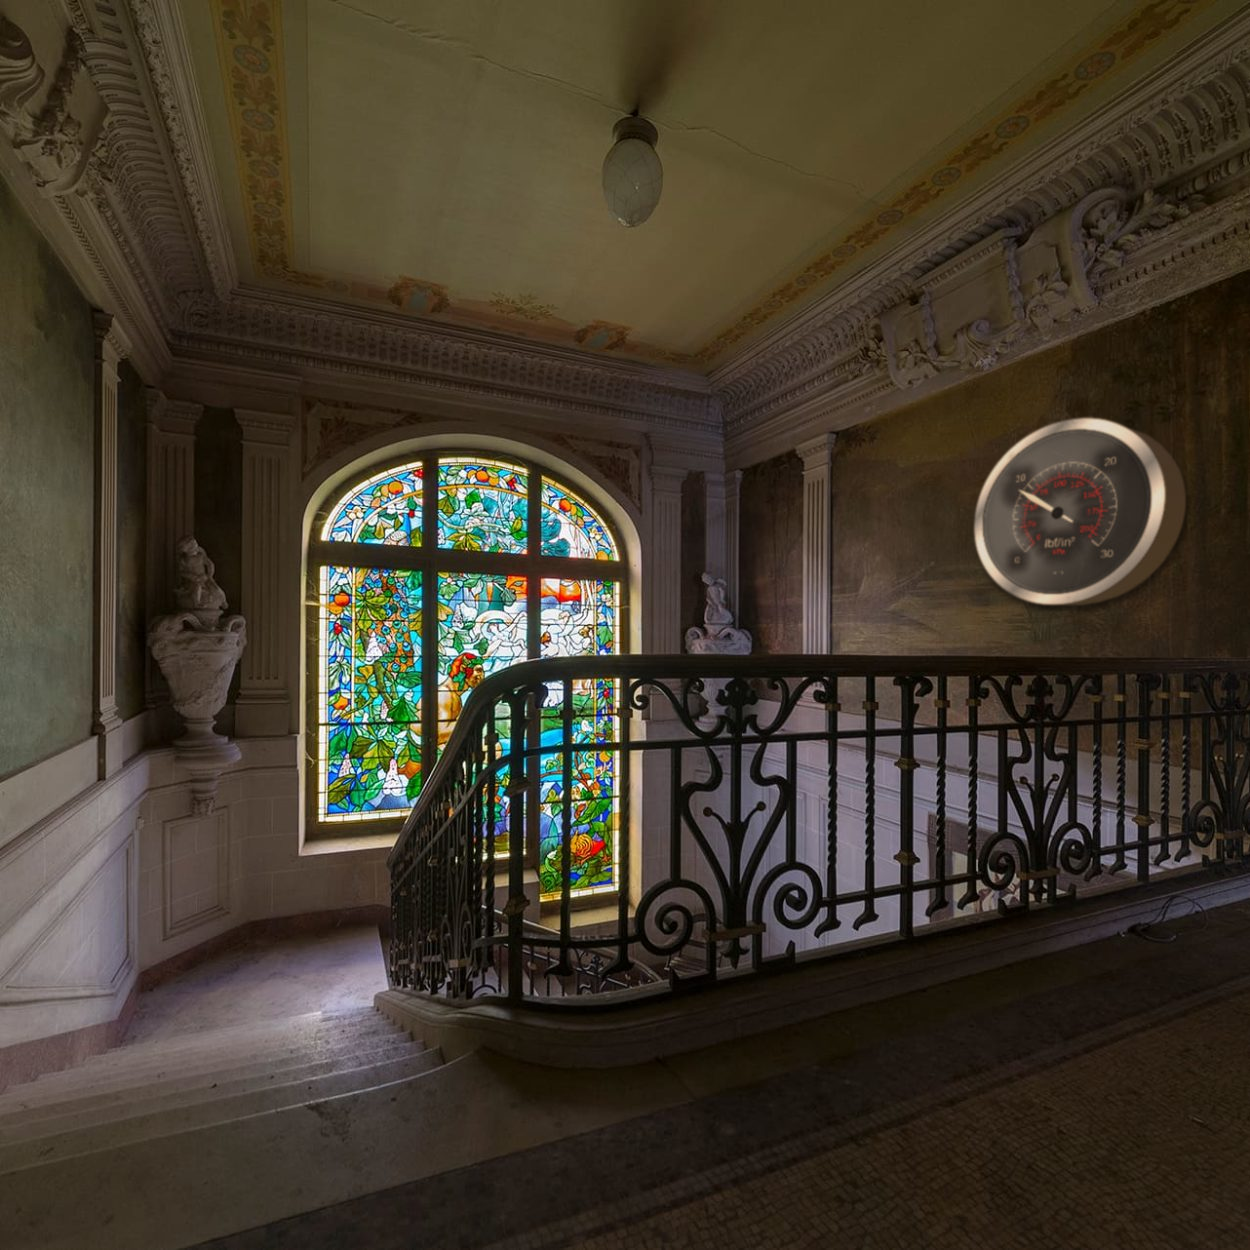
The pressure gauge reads 9 psi
